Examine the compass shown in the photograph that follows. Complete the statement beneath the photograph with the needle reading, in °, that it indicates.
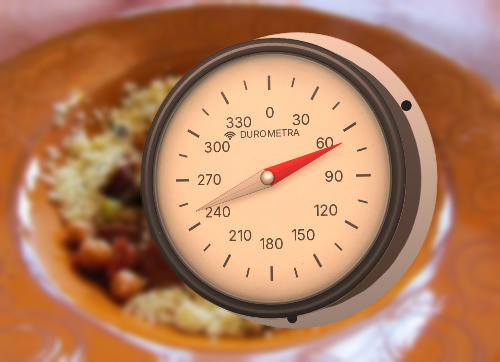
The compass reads 67.5 °
